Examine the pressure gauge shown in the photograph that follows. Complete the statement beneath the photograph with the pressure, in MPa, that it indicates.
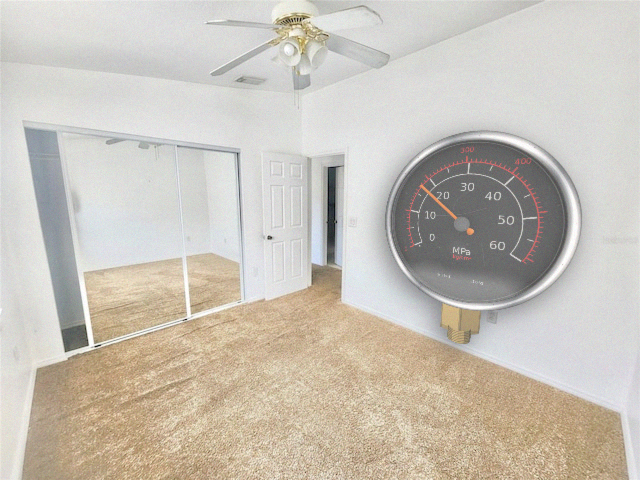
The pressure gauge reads 17.5 MPa
